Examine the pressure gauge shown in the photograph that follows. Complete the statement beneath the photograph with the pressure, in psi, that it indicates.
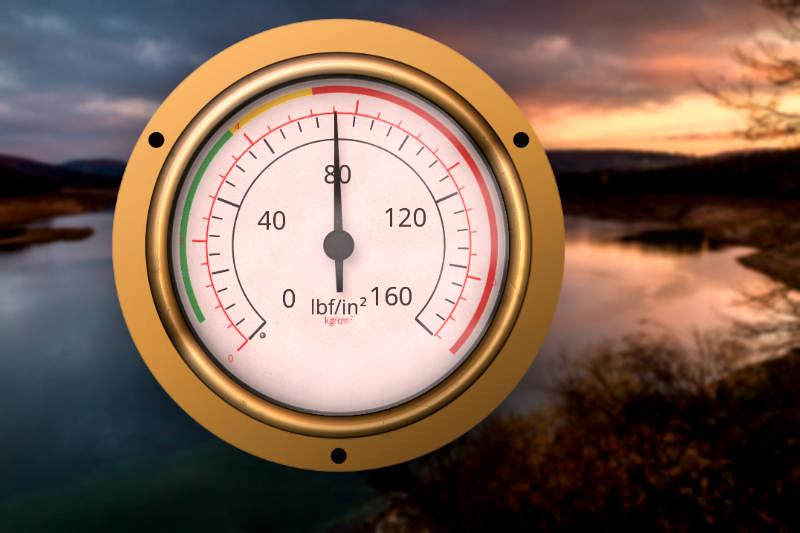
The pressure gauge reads 80 psi
